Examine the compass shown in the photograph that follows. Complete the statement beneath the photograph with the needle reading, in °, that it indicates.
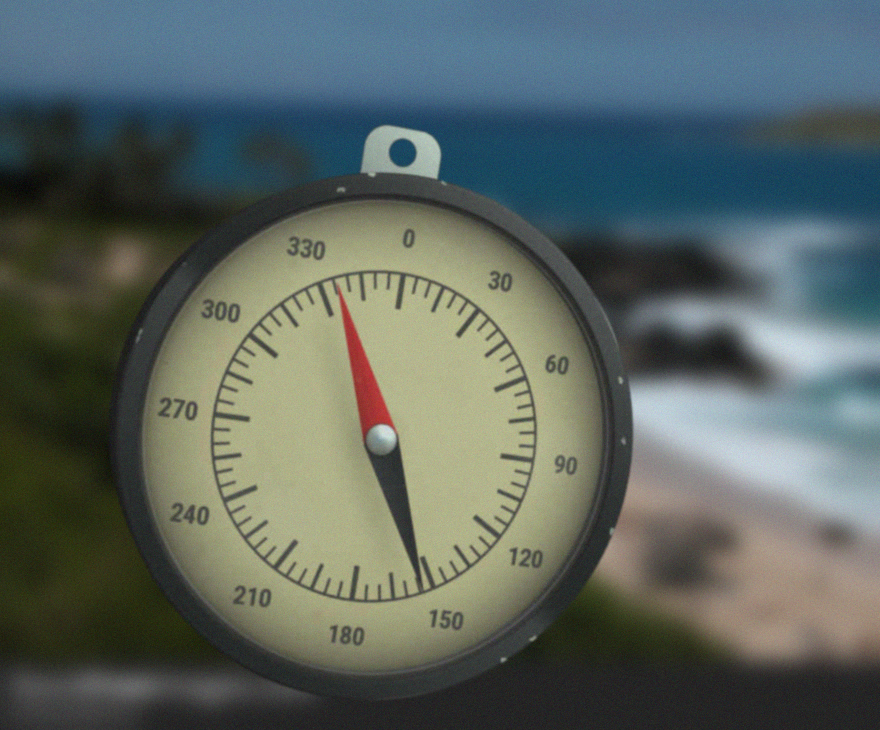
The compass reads 335 °
